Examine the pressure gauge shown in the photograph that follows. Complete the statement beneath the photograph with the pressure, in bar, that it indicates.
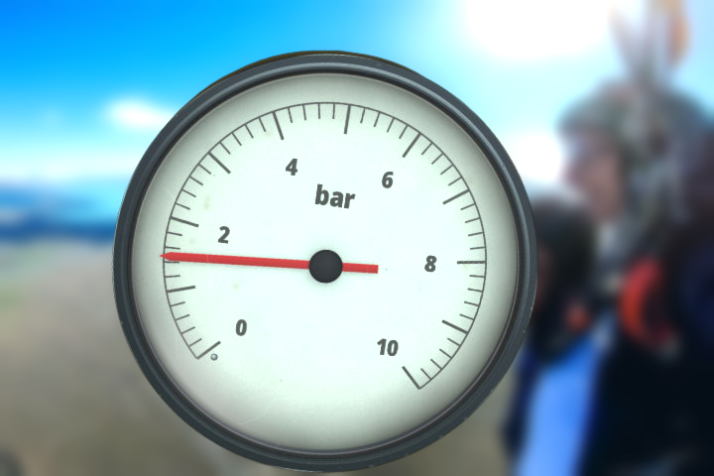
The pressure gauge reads 1.5 bar
